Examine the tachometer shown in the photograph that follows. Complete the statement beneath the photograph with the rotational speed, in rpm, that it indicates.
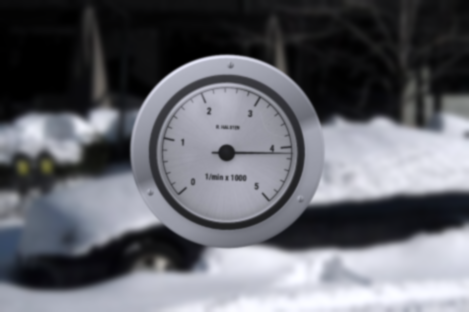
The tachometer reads 4100 rpm
